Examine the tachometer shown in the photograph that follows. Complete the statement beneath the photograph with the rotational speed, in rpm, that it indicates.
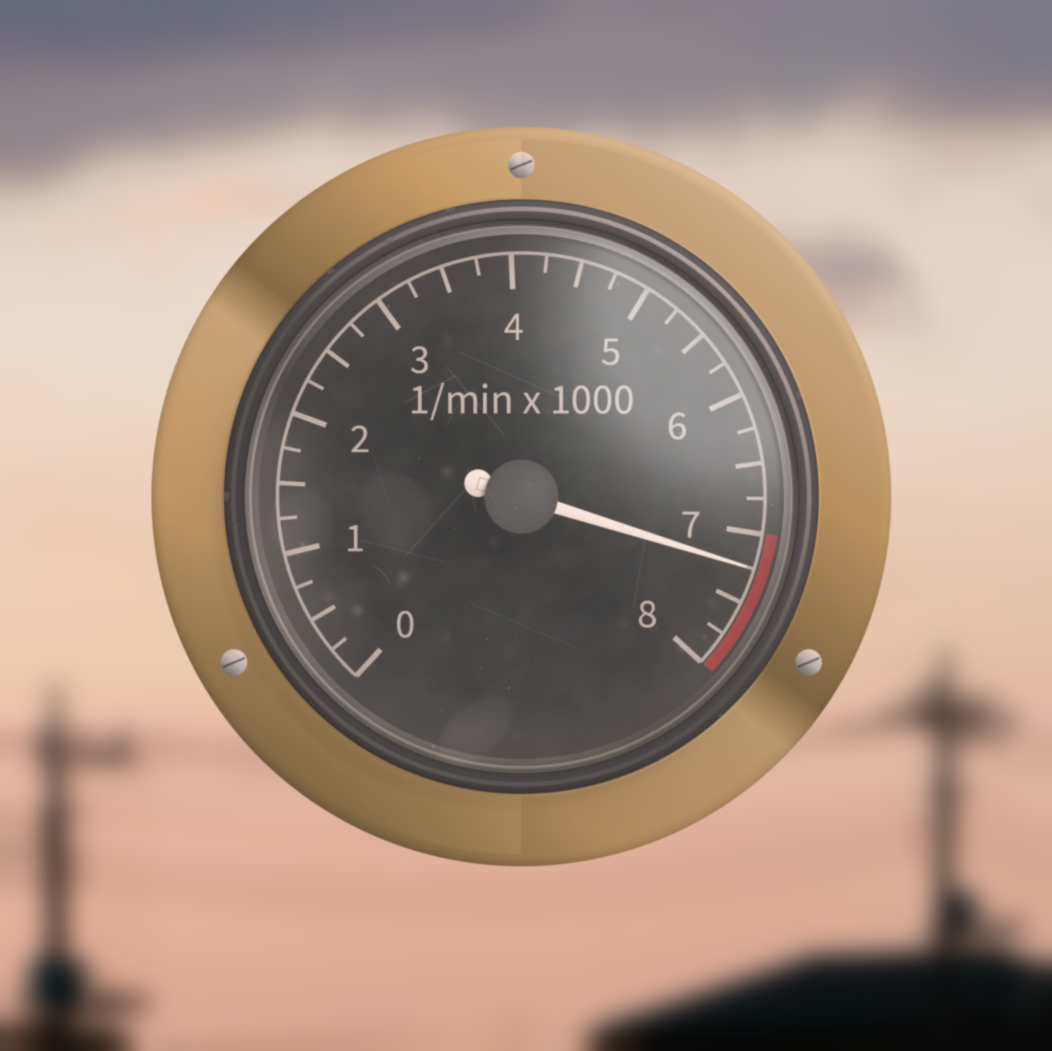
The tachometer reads 7250 rpm
